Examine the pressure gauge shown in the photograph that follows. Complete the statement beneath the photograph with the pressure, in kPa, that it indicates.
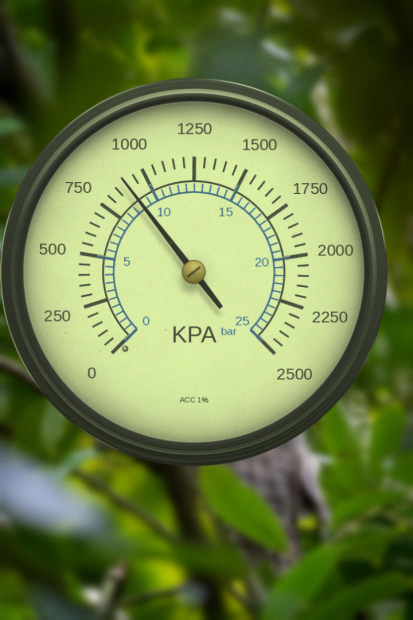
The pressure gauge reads 900 kPa
